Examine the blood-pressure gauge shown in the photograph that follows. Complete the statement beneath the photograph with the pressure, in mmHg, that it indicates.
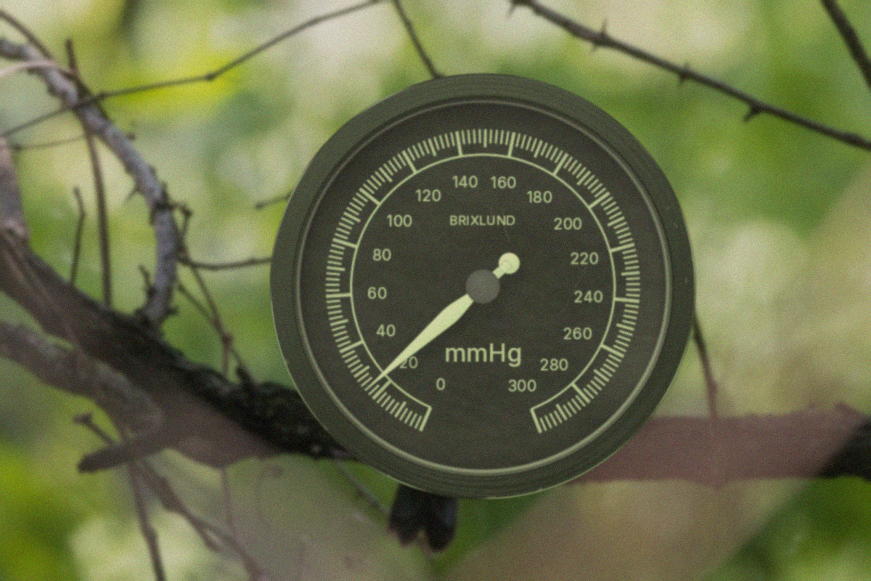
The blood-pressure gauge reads 24 mmHg
